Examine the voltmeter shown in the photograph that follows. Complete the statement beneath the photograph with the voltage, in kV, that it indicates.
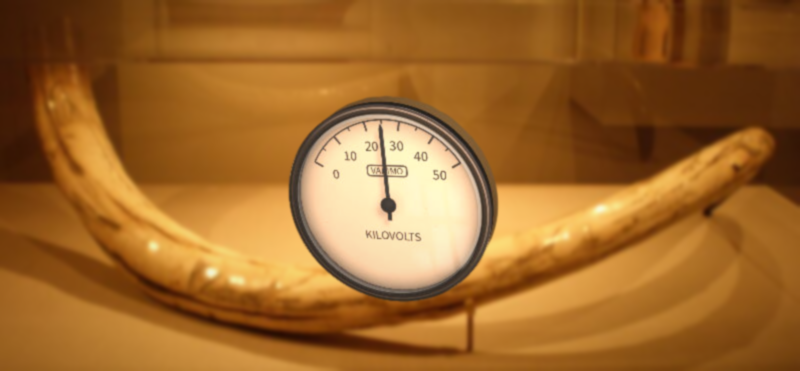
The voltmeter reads 25 kV
